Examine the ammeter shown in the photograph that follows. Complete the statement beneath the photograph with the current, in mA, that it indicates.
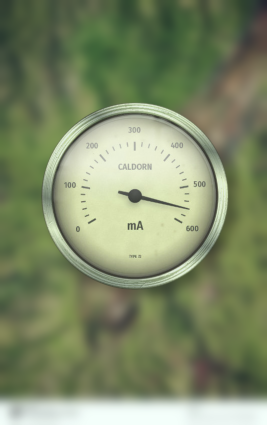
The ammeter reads 560 mA
